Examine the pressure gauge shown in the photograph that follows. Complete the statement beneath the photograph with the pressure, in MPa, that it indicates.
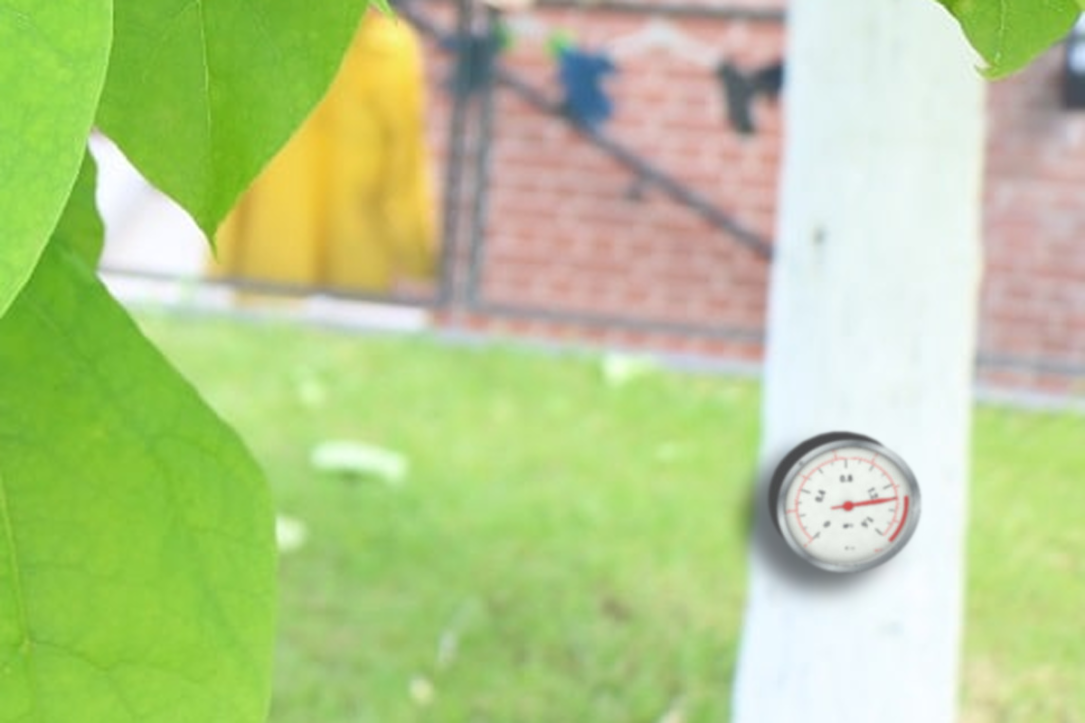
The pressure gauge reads 1.3 MPa
